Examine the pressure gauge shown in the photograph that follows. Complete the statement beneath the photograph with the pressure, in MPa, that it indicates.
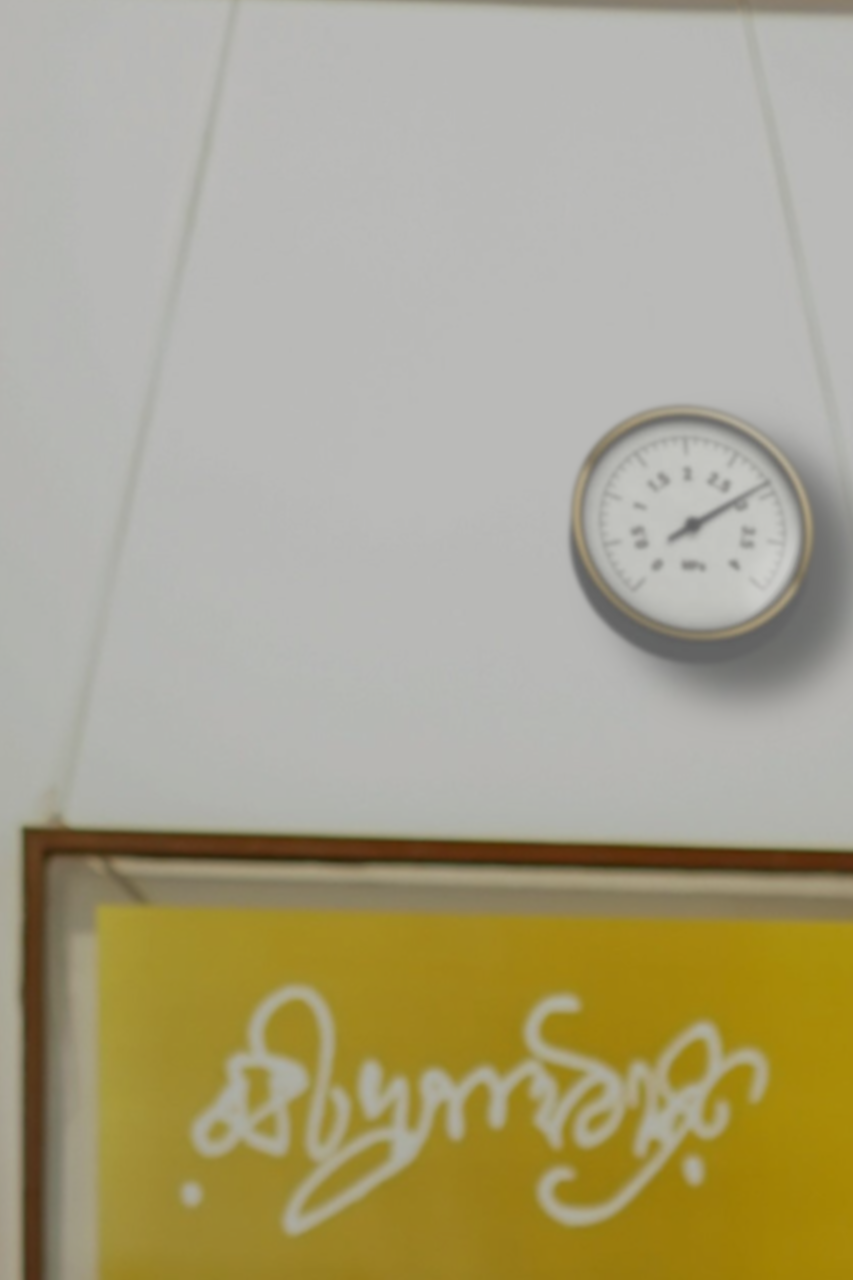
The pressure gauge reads 2.9 MPa
